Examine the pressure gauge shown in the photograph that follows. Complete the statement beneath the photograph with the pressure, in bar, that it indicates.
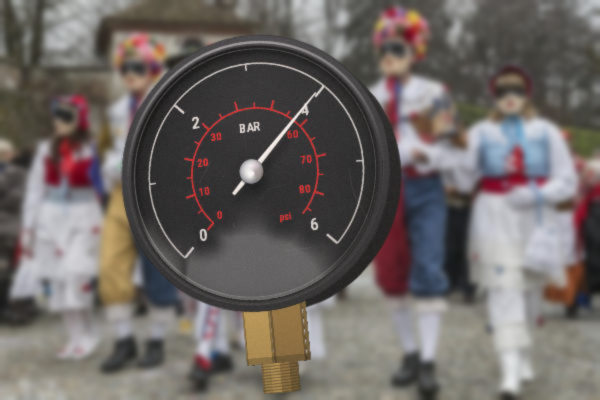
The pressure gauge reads 4 bar
